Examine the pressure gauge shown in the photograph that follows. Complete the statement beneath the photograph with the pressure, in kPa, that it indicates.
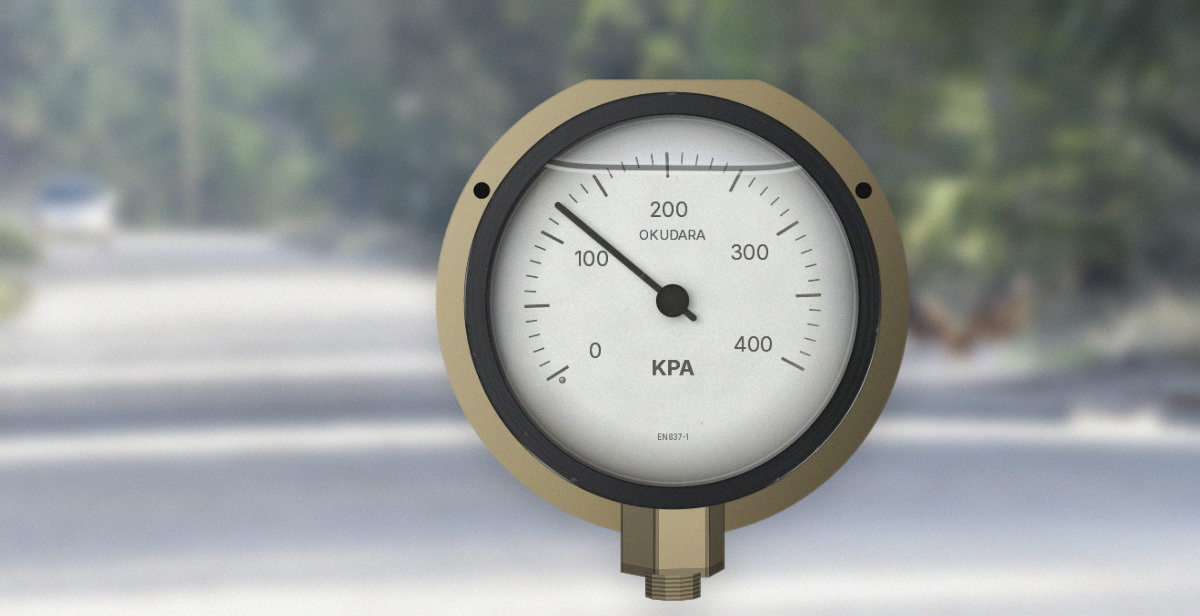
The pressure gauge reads 120 kPa
